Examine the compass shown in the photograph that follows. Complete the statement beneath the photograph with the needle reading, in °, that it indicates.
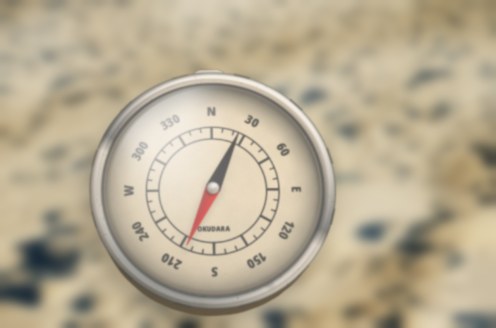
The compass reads 205 °
